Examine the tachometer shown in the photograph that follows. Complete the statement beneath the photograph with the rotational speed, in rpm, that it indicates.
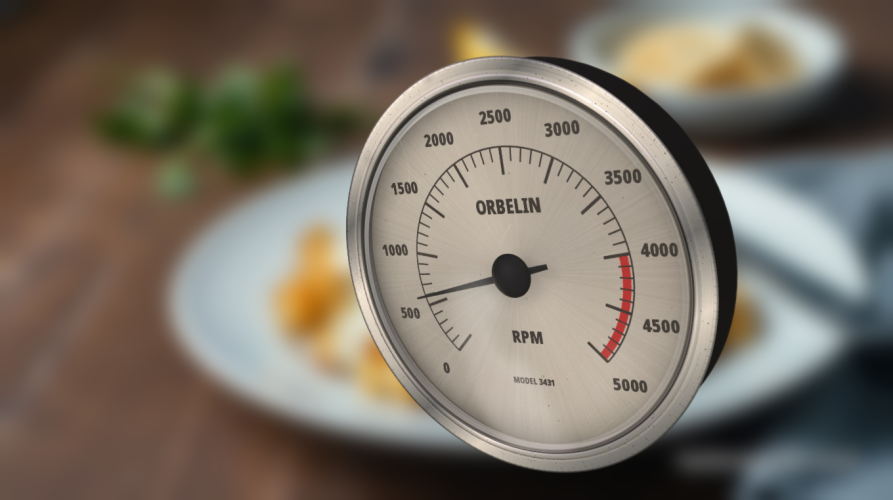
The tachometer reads 600 rpm
